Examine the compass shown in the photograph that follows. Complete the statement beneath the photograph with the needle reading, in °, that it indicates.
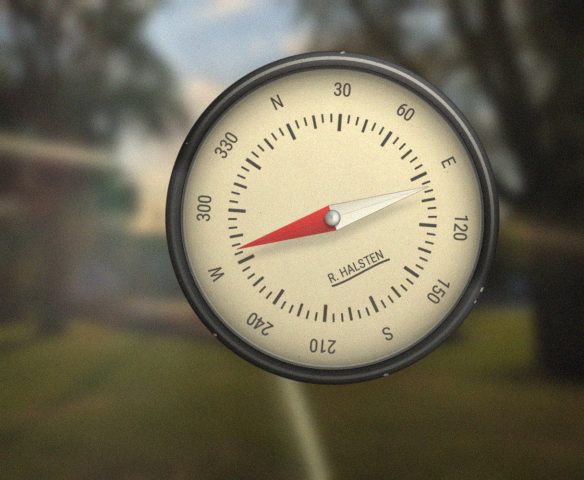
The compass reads 277.5 °
